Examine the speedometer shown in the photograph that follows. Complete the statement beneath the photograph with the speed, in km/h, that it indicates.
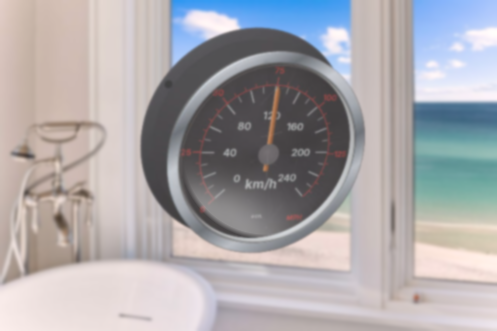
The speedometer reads 120 km/h
